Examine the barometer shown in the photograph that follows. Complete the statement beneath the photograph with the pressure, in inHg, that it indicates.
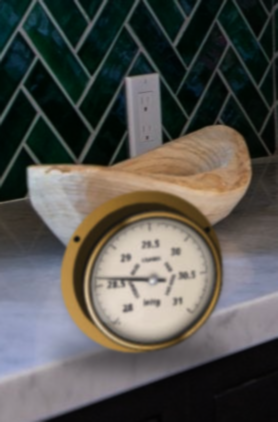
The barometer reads 28.6 inHg
